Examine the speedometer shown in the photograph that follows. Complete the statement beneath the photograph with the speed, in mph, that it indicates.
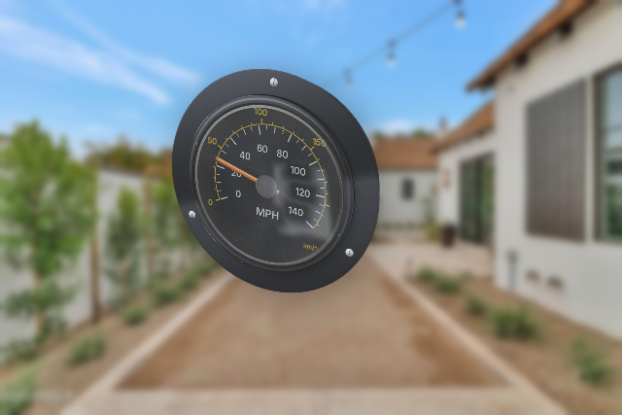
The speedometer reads 25 mph
